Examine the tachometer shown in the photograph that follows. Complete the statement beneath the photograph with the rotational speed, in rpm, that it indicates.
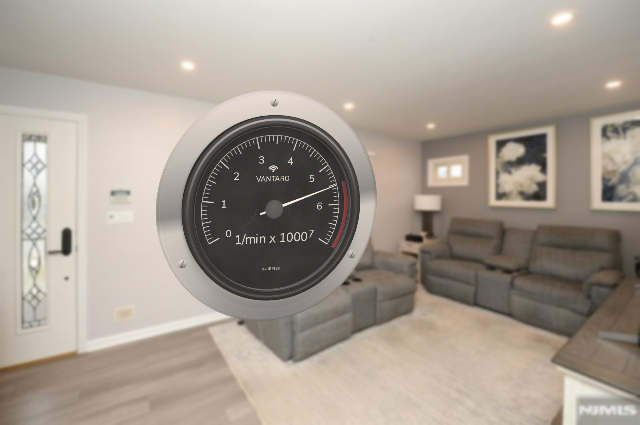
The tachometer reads 5500 rpm
